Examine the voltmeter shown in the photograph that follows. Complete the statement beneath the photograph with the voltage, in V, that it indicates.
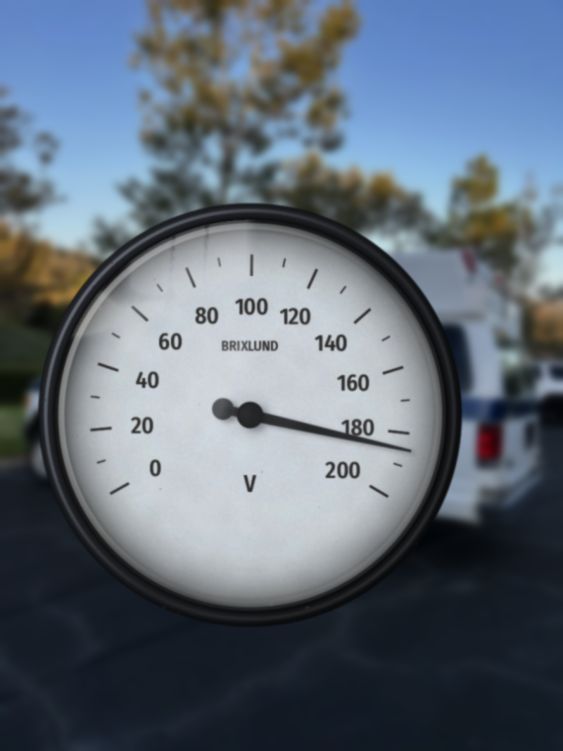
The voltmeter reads 185 V
